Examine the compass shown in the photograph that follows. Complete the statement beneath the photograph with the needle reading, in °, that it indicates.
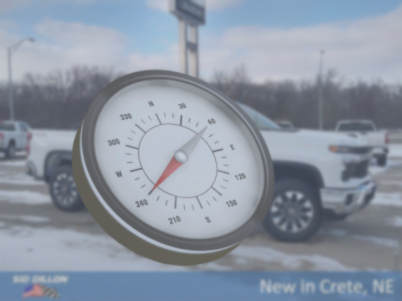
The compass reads 240 °
